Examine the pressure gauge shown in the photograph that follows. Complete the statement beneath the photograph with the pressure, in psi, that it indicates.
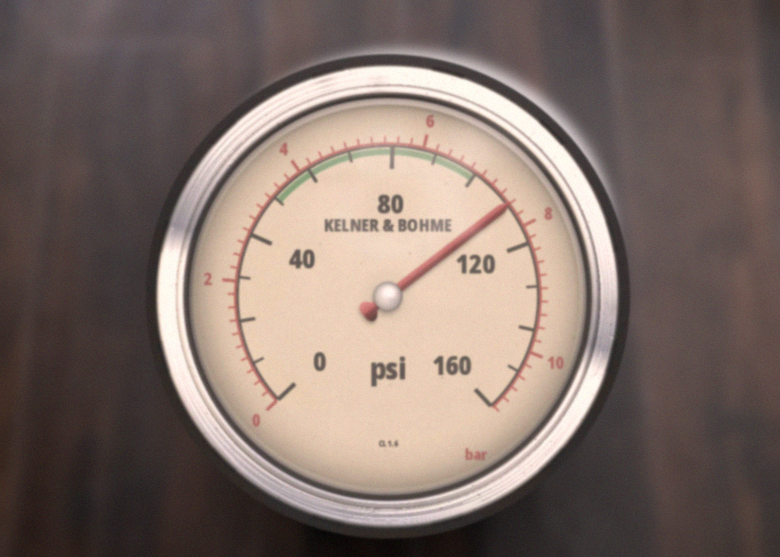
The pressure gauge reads 110 psi
